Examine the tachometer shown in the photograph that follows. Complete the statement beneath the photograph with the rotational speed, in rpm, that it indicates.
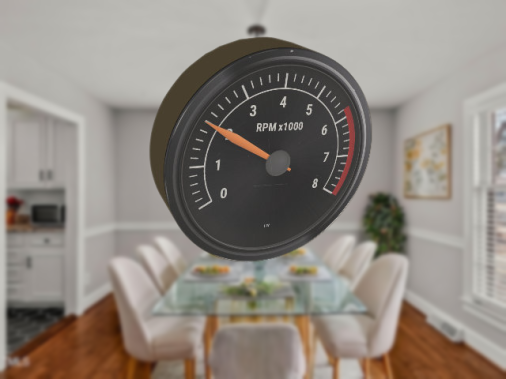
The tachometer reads 2000 rpm
